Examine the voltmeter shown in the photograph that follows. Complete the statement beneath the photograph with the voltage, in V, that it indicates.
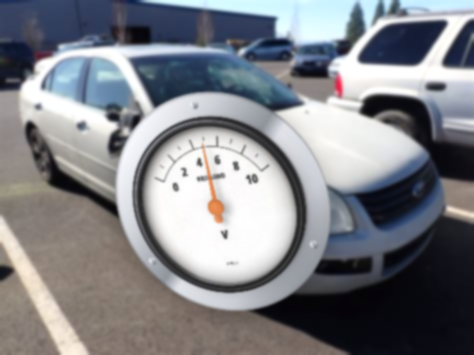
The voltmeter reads 5 V
